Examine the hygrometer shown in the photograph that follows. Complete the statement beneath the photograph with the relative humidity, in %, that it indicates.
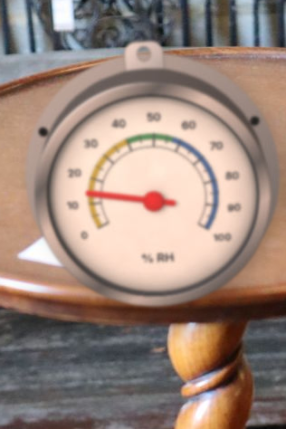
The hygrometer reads 15 %
